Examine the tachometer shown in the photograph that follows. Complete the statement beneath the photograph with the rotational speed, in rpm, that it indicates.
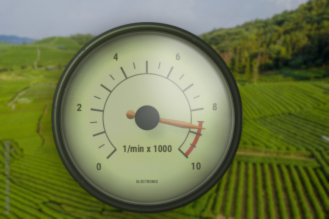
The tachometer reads 8750 rpm
